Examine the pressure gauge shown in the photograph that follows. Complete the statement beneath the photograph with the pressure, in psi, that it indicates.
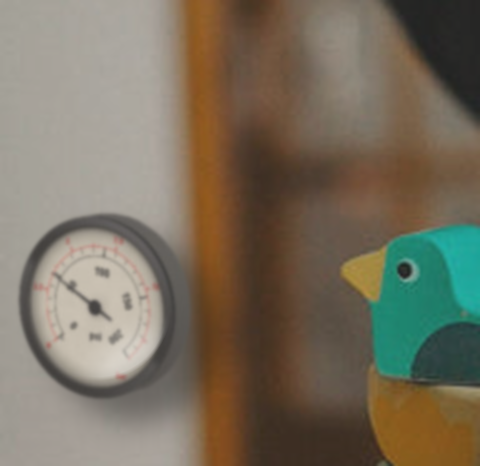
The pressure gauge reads 50 psi
